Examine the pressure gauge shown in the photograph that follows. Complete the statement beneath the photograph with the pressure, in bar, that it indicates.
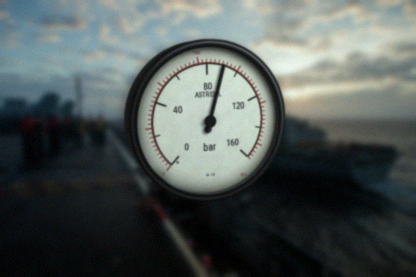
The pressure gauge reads 90 bar
